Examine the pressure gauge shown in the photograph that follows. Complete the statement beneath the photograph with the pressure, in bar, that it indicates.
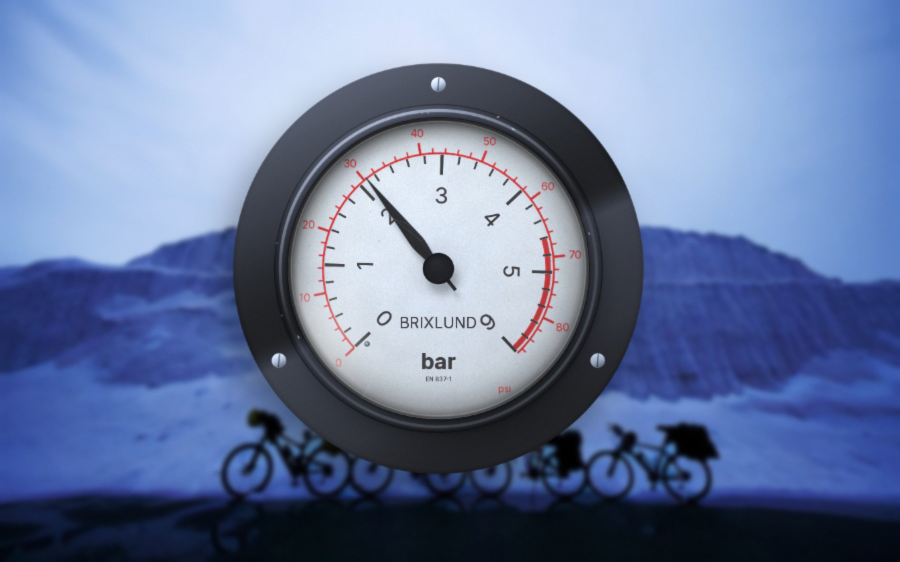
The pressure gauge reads 2.1 bar
